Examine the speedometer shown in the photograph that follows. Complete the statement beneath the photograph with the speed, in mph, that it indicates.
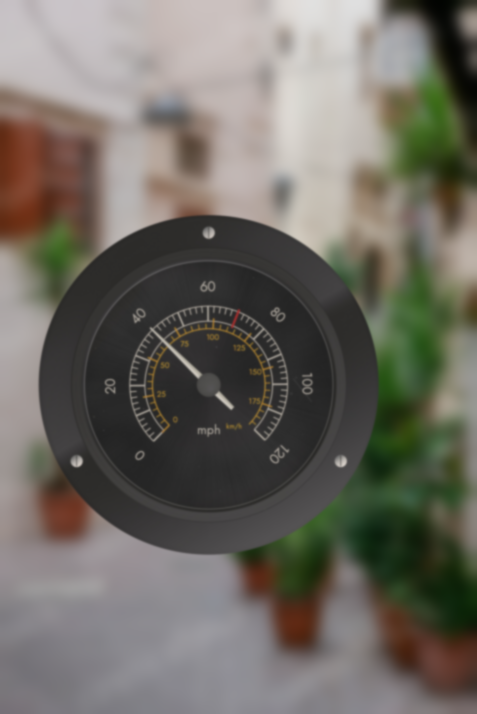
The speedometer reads 40 mph
